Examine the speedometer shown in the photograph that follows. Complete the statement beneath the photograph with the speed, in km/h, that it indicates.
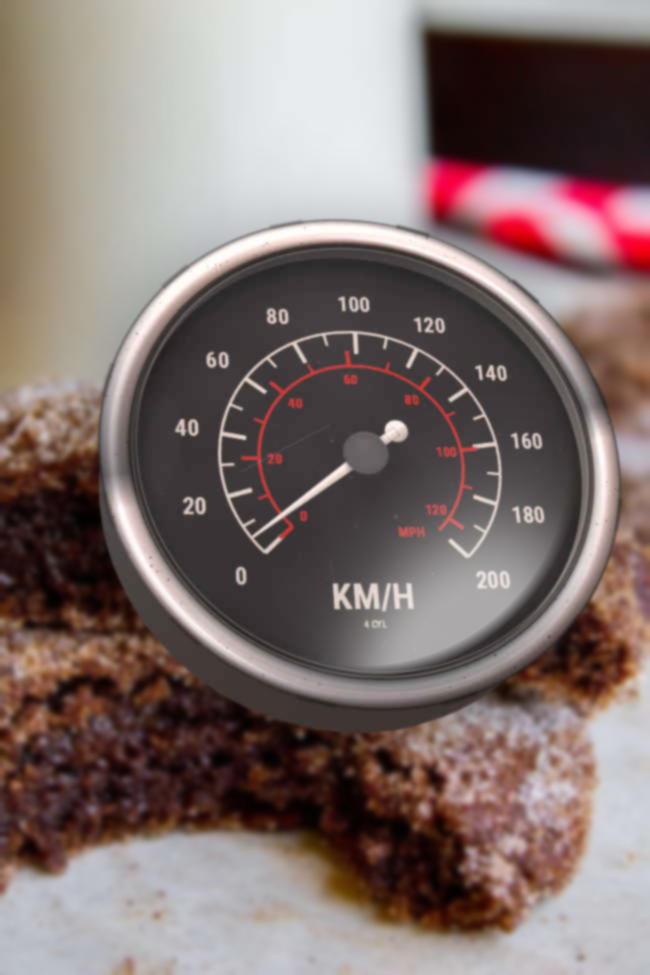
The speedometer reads 5 km/h
